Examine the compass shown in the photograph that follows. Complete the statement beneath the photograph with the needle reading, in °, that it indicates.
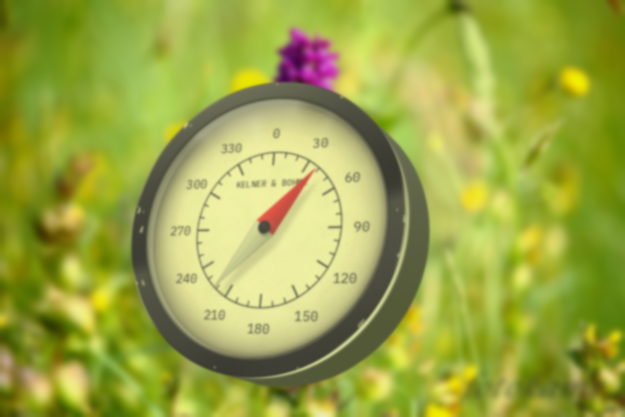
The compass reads 40 °
